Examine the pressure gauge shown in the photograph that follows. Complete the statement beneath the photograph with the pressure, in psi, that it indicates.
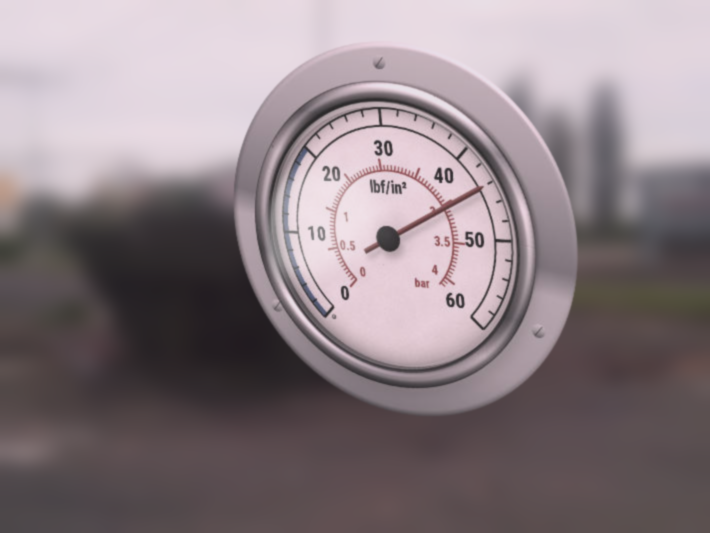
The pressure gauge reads 44 psi
